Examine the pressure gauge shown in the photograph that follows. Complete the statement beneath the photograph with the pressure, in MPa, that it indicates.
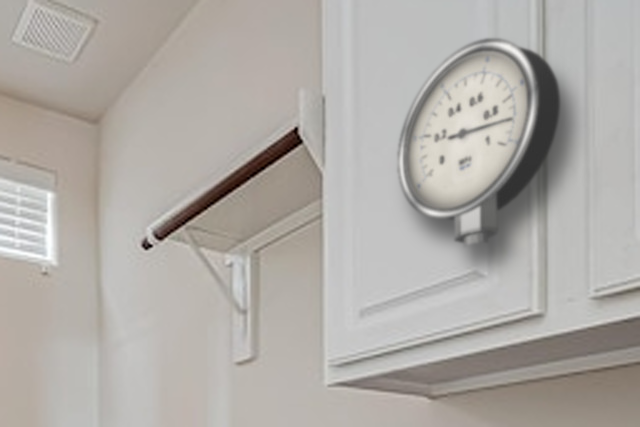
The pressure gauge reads 0.9 MPa
